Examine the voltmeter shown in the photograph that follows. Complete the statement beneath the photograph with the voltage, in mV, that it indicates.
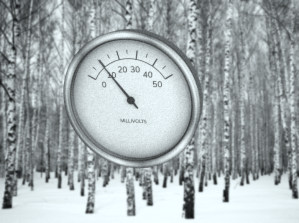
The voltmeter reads 10 mV
